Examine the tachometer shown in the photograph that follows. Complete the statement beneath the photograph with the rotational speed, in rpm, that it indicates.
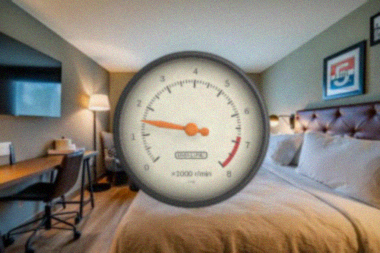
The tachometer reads 1500 rpm
